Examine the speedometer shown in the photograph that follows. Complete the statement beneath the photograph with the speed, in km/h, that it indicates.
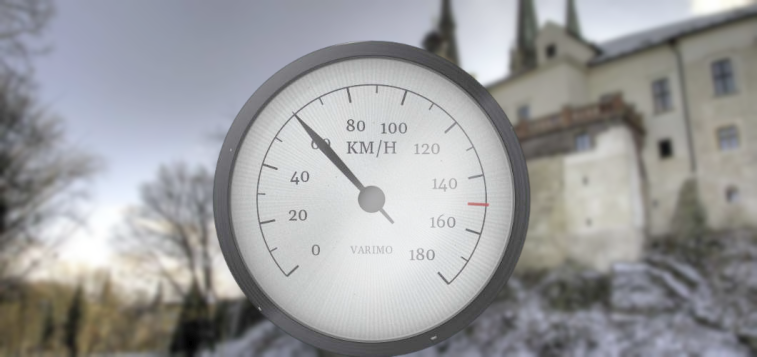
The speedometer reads 60 km/h
